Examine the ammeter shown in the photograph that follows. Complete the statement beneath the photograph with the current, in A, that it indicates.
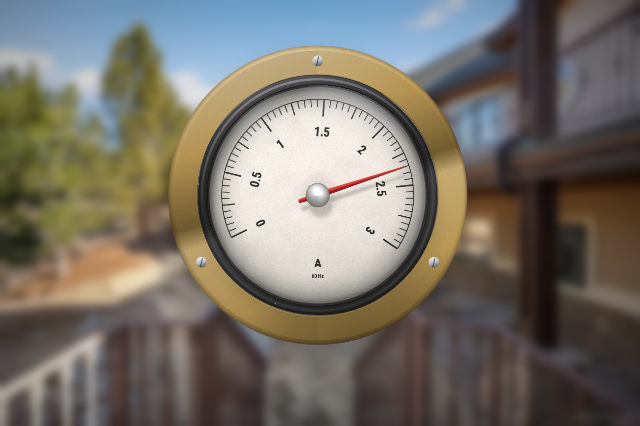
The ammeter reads 2.35 A
